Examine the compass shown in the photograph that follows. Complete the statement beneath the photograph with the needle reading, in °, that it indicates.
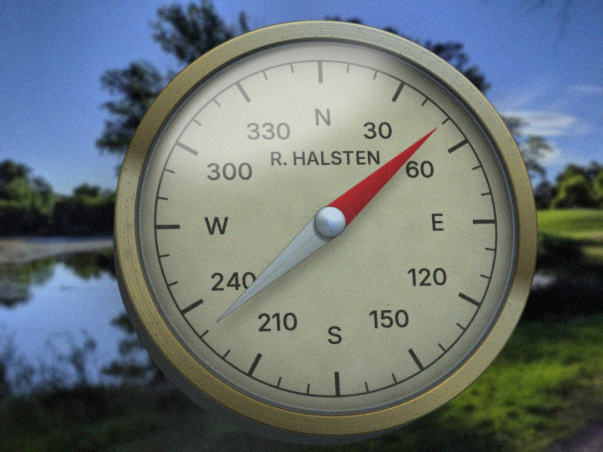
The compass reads 50 °
